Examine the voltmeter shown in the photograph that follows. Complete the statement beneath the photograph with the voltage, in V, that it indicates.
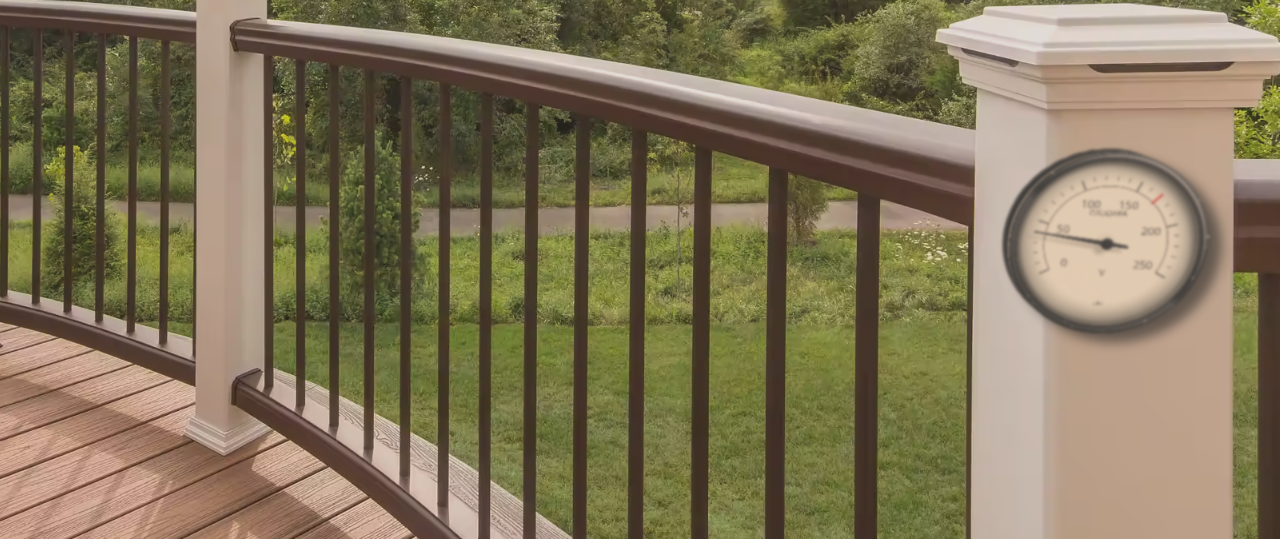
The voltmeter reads 40 V
